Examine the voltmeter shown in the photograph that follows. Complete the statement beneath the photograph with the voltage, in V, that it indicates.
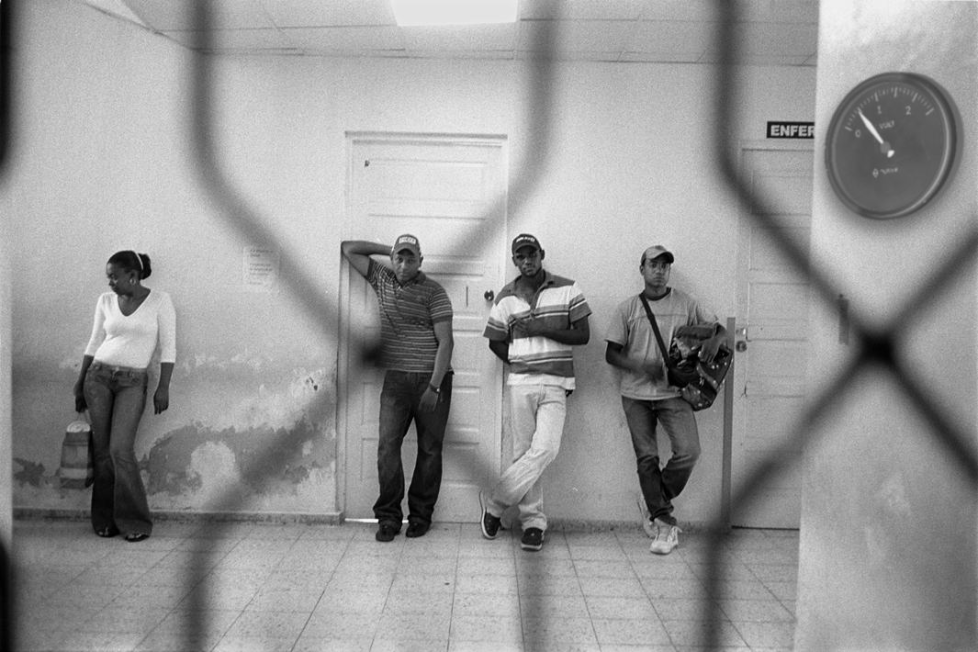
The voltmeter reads 0.5 V
